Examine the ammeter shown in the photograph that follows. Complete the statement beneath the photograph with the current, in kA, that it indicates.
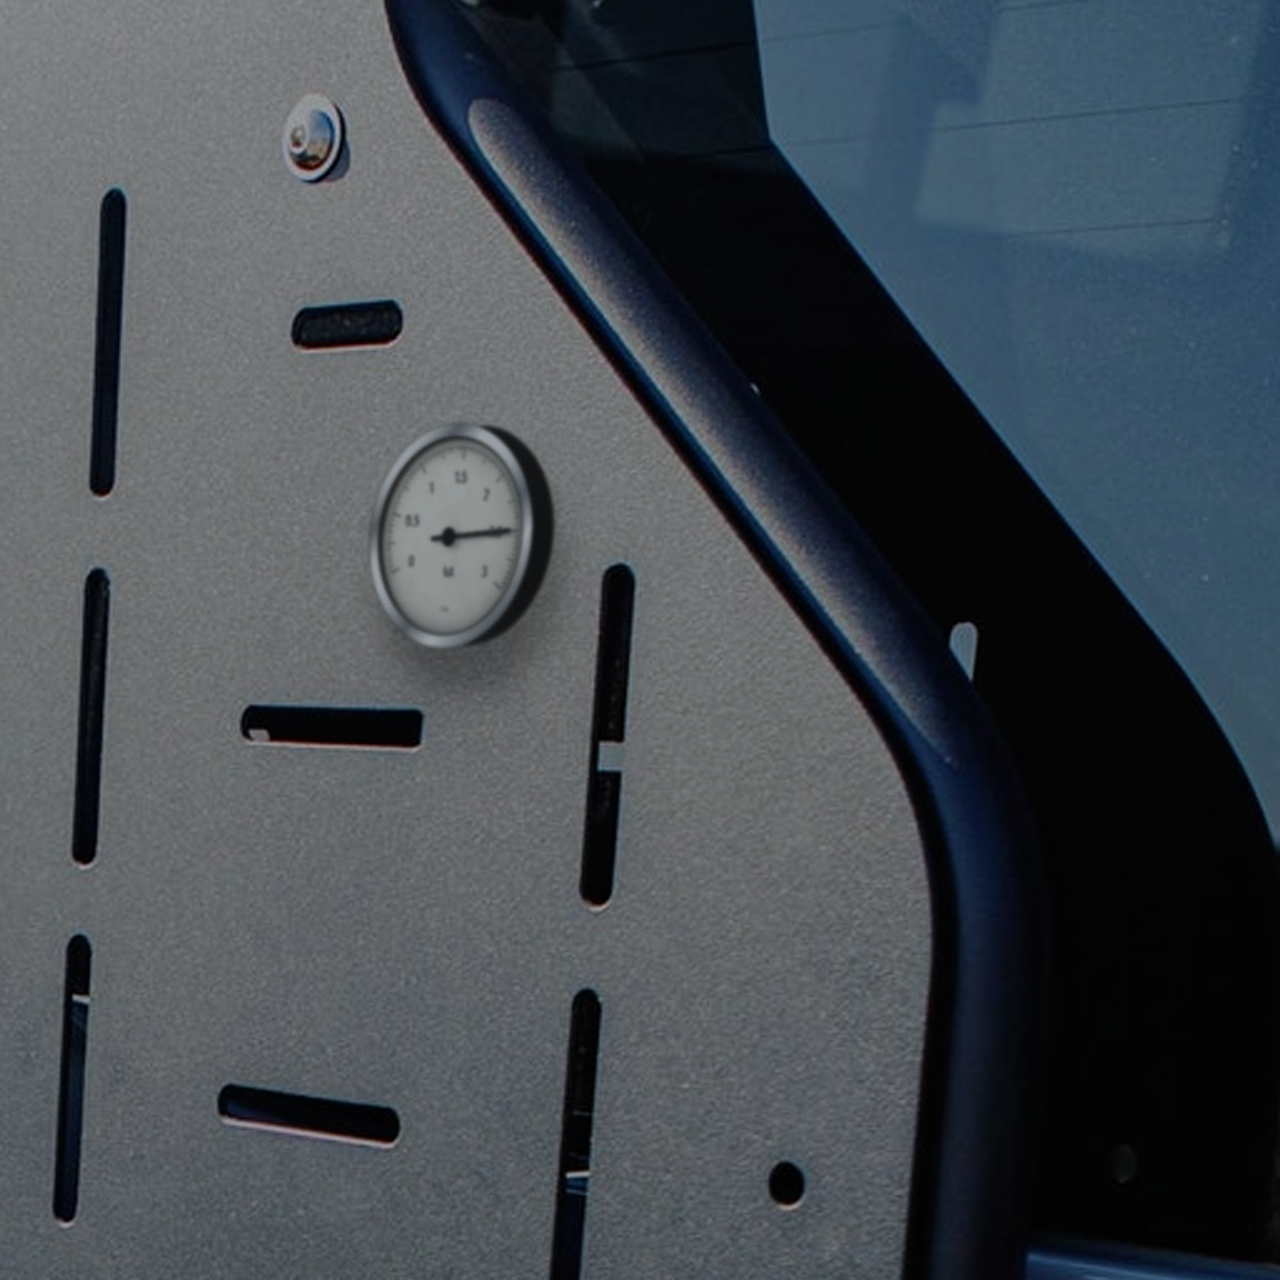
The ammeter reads 2.5 kA
